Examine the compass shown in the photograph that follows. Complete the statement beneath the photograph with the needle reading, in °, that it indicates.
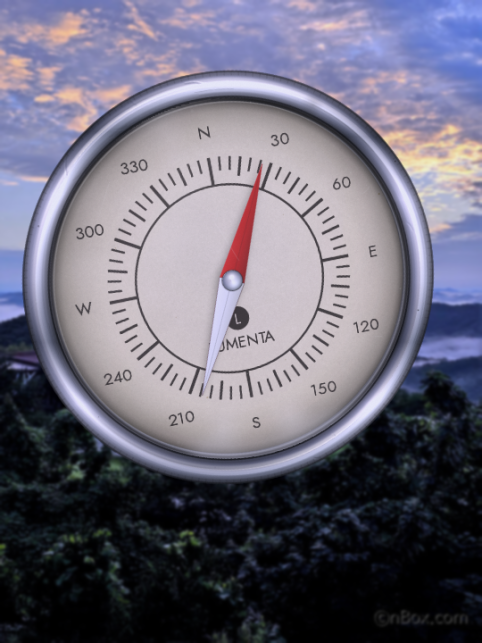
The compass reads 25 °
